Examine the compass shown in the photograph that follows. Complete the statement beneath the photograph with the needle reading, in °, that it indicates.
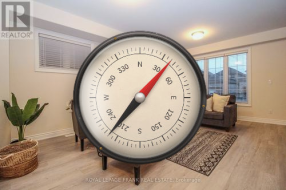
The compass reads 40 °
